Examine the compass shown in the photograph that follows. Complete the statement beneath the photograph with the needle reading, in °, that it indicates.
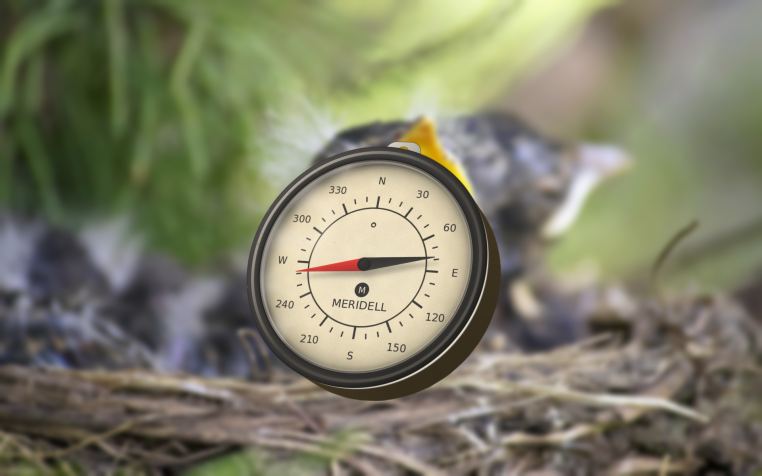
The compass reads 260 °
